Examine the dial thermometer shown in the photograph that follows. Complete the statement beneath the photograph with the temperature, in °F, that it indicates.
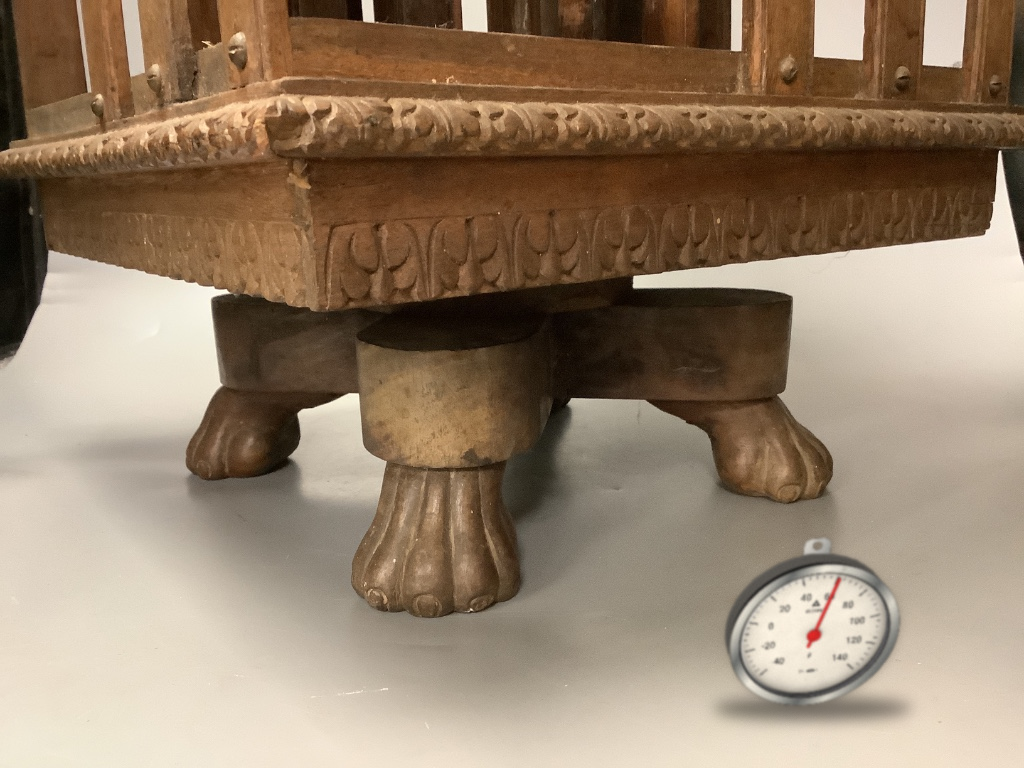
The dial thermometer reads 60 °F
